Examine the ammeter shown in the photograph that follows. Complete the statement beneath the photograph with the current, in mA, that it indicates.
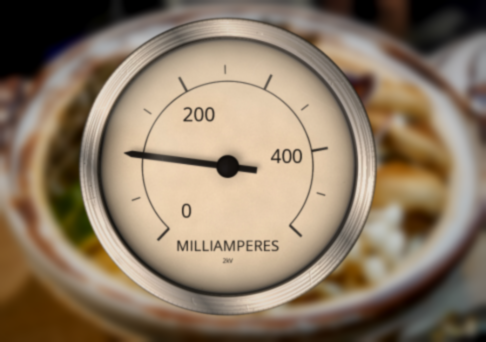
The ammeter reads 100 mA
